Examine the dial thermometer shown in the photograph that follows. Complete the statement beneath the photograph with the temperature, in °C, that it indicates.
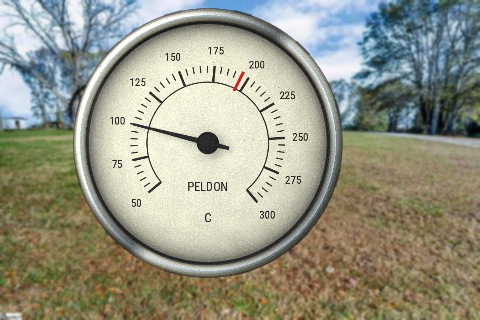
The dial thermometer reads 100 °C
